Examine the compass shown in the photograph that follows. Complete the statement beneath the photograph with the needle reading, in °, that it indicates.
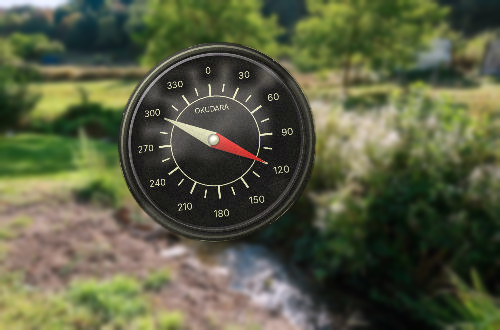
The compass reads 120 °
